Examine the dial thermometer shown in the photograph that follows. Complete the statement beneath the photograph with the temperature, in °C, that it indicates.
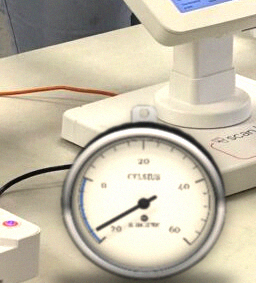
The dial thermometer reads -16 °C
